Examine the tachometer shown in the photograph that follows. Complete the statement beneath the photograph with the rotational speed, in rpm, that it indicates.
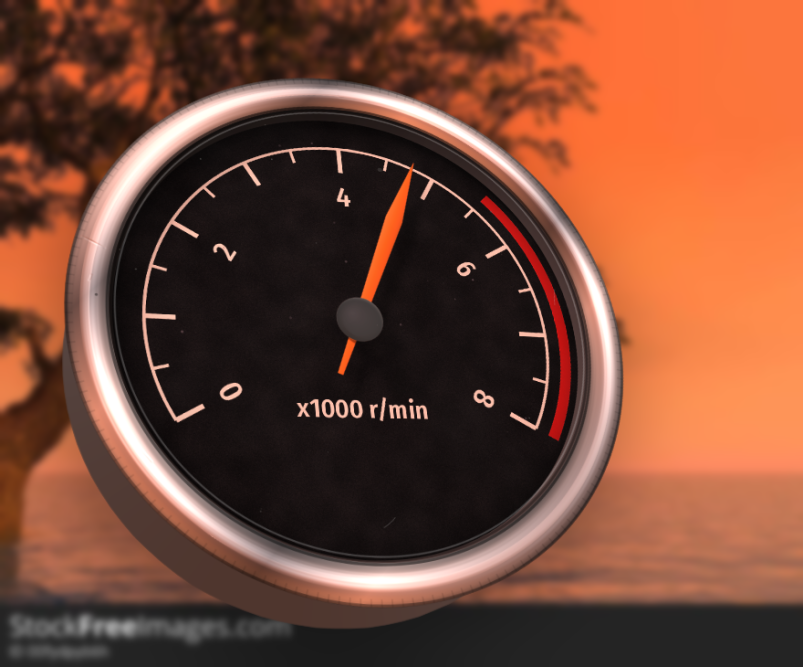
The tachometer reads 4750 rpm
